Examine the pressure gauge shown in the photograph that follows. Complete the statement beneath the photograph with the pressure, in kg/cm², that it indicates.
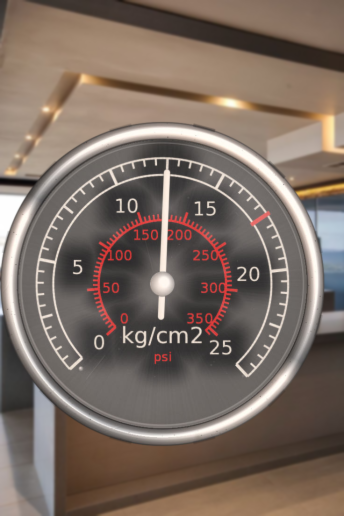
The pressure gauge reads 12.5 kg/cm²
